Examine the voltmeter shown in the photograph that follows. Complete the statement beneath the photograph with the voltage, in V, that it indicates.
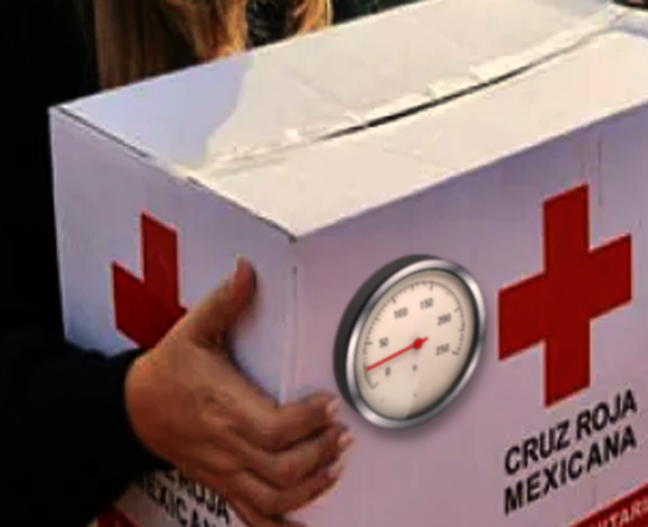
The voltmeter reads 25 V
